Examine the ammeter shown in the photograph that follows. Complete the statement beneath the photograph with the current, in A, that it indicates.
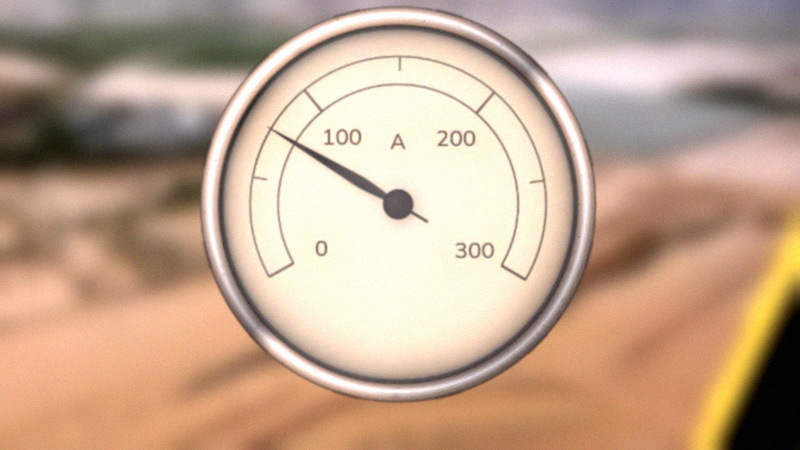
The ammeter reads 75 A
